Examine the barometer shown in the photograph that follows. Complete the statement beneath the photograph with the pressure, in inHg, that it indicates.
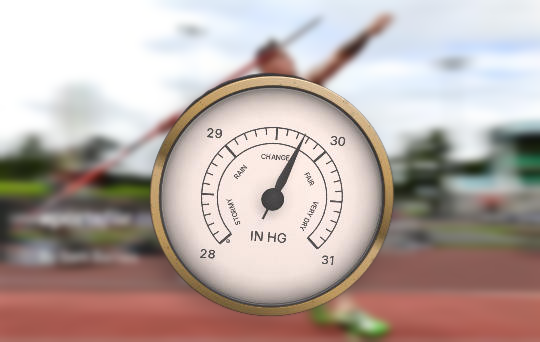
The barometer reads 29.75 inHg
